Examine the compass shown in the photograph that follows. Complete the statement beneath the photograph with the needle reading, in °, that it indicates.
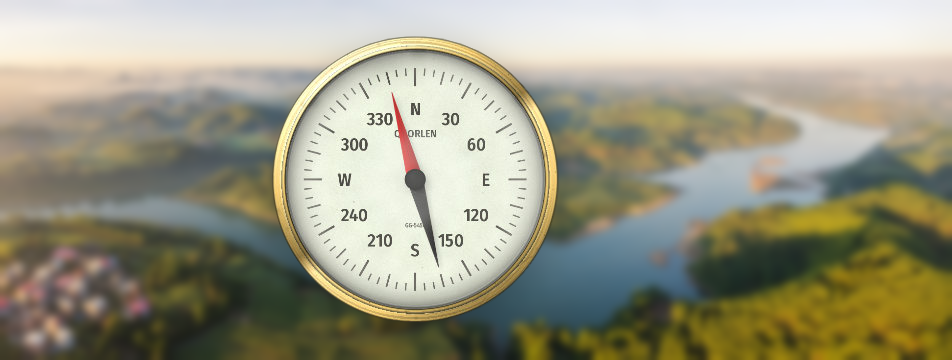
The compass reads 345 °
